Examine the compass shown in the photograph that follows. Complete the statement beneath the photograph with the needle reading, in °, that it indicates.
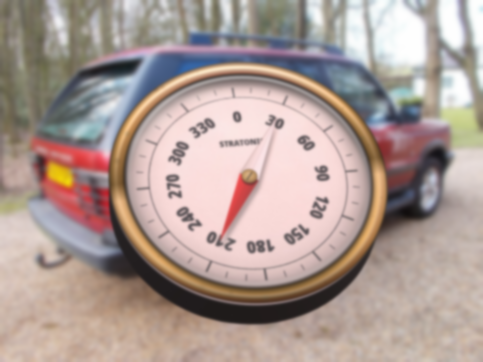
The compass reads 210 °
